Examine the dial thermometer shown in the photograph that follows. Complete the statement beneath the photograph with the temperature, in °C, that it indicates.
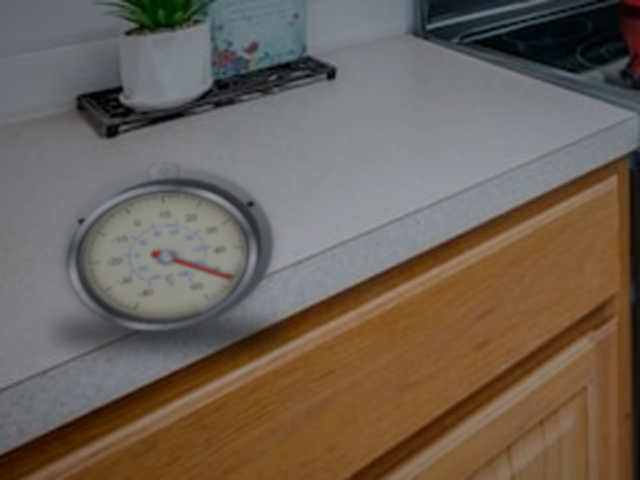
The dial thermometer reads 50 °C
